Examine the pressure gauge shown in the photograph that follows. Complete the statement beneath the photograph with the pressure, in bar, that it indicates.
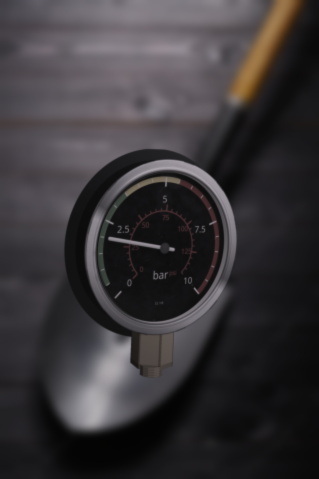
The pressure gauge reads 2 bar
